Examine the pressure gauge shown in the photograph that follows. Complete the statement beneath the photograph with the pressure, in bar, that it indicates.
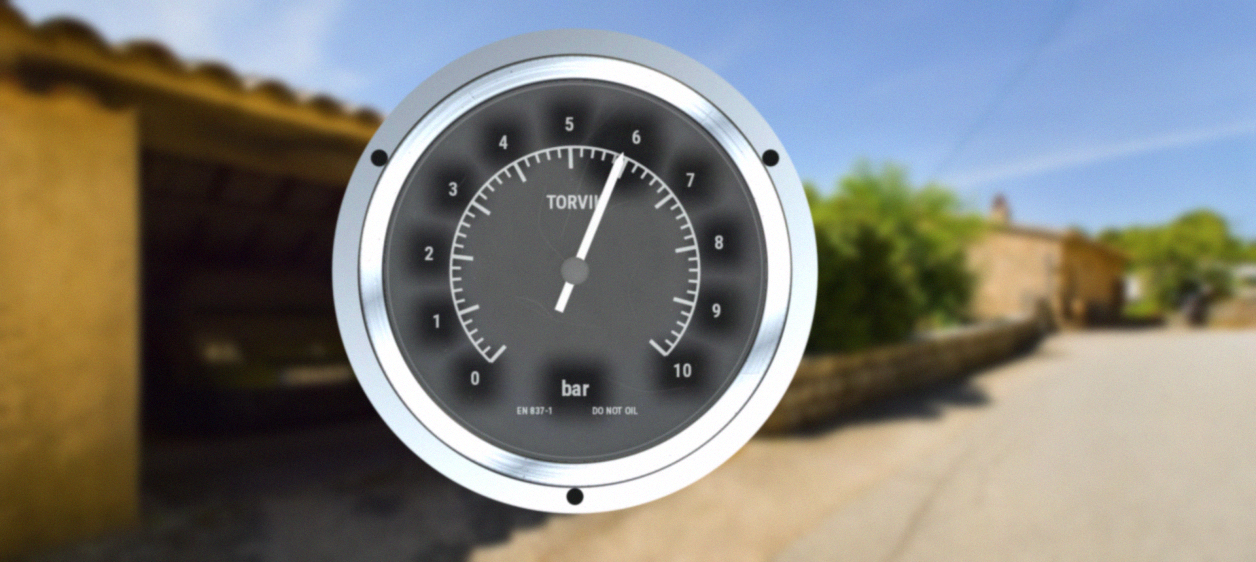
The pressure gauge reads 5.9 bar
